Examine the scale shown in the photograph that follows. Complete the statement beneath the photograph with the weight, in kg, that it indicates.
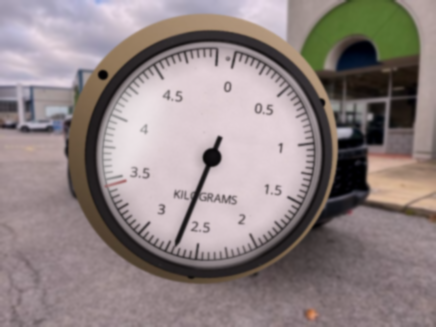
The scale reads 2.7 kg
